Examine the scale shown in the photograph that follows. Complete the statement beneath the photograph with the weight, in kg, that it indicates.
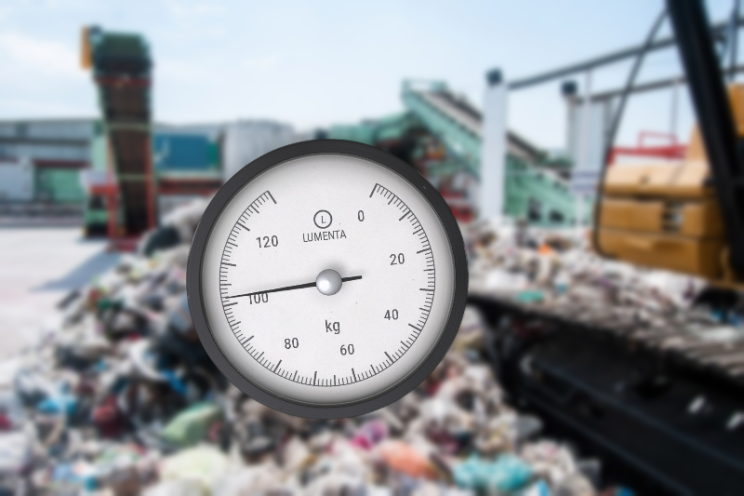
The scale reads 102 kg
